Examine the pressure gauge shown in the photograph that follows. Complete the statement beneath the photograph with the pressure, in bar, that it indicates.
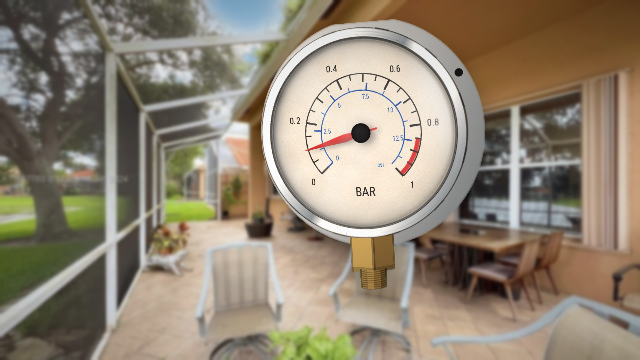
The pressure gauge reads 0.1 bar
